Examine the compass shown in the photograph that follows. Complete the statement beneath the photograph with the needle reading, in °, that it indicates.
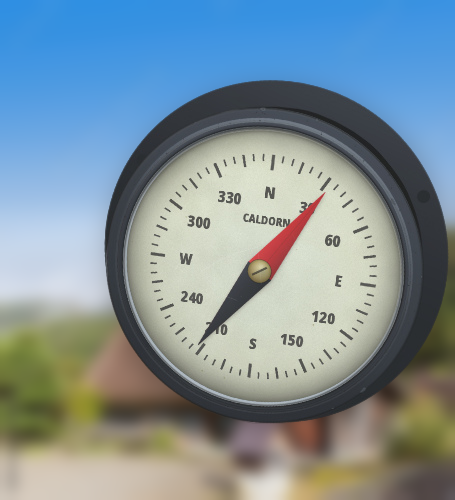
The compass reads 32.5 °
